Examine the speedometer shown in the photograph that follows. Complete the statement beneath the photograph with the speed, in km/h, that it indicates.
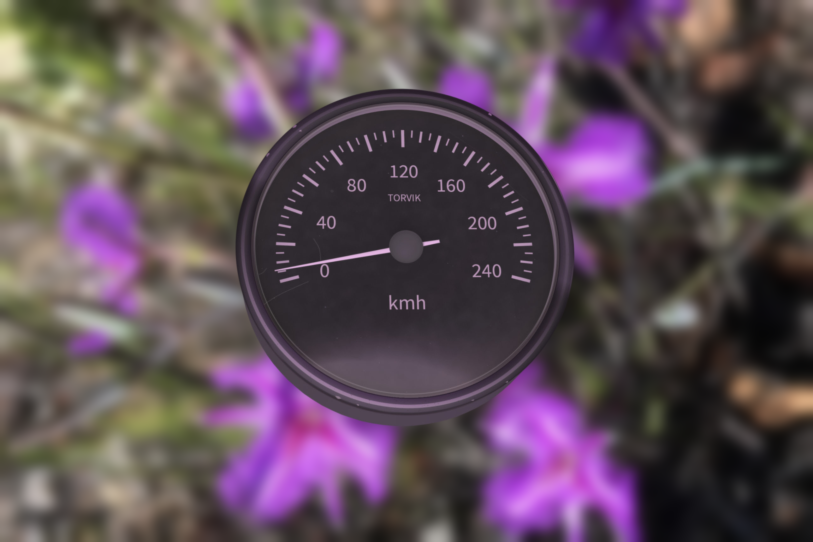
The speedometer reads 5 km/h
